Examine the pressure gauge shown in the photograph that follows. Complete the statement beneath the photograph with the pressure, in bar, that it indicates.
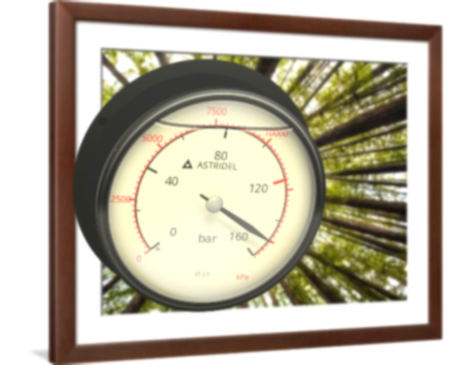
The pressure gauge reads 150 bar
